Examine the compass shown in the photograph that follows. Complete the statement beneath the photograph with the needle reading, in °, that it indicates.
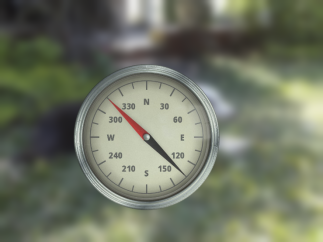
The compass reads 315 °
